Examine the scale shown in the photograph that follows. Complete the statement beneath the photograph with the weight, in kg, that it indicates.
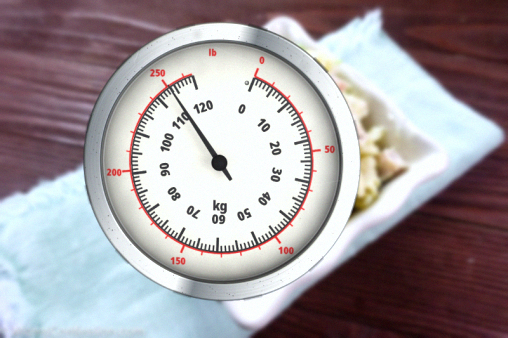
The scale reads 114 kg
